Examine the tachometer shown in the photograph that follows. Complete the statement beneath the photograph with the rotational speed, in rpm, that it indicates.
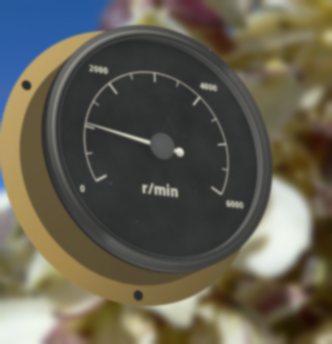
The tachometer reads 1000 rpm
